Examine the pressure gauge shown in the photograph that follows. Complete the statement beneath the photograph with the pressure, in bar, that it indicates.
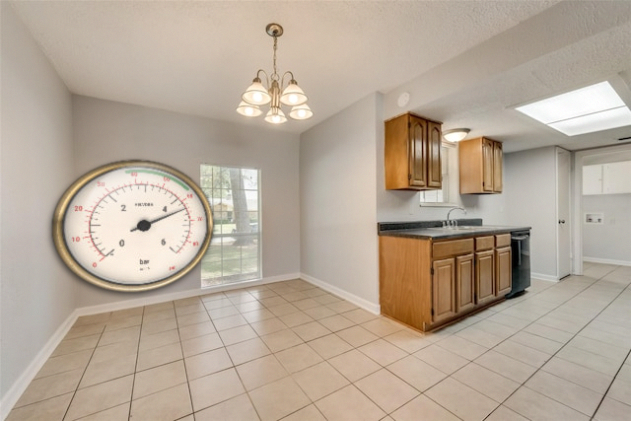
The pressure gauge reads 4.4 bar
